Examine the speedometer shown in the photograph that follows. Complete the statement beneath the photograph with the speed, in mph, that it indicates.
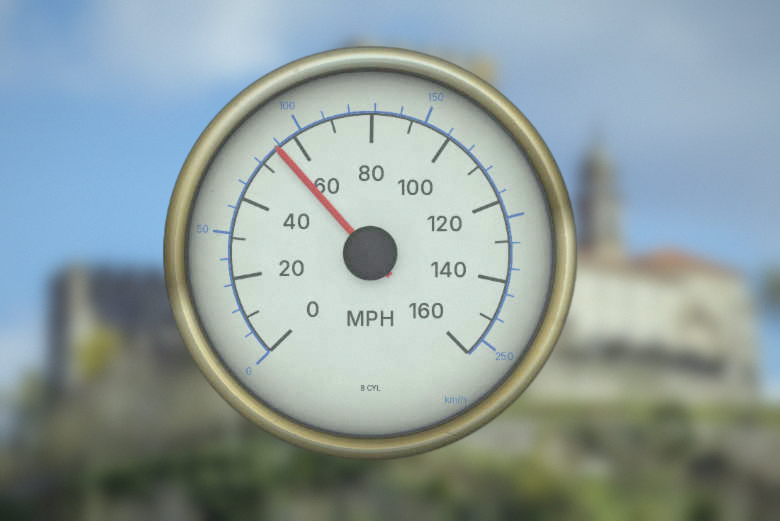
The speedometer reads 55 mph
